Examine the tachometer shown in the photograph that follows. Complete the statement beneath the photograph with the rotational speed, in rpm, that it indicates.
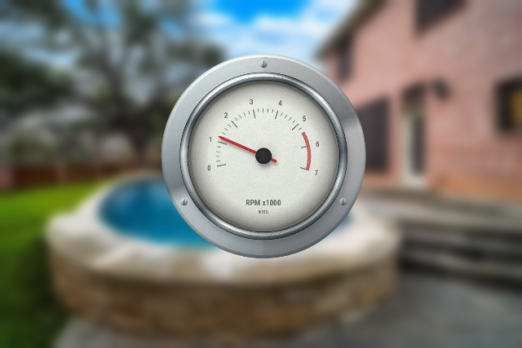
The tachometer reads 1200 rpm
